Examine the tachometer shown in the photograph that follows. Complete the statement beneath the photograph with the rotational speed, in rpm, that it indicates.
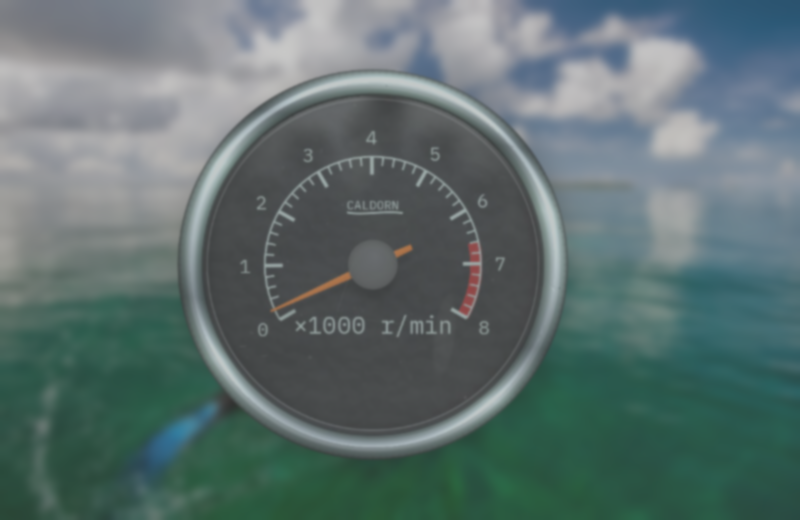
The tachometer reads 200 rpm
